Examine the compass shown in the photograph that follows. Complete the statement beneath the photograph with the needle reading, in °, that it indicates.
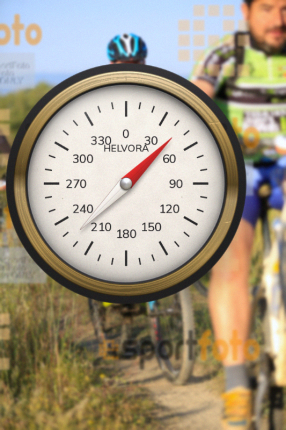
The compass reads 45 °
